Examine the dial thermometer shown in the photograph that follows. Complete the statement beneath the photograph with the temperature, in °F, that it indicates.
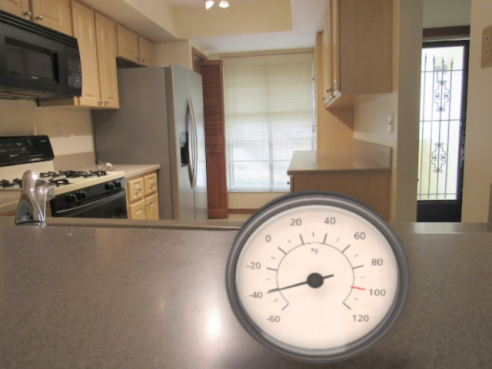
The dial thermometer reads -40 °F
